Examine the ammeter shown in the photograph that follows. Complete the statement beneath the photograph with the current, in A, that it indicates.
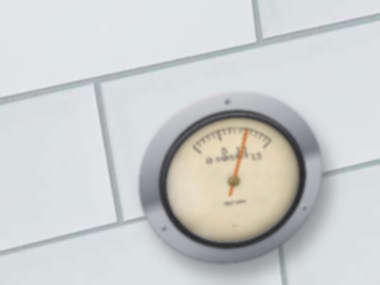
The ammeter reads 10 A
